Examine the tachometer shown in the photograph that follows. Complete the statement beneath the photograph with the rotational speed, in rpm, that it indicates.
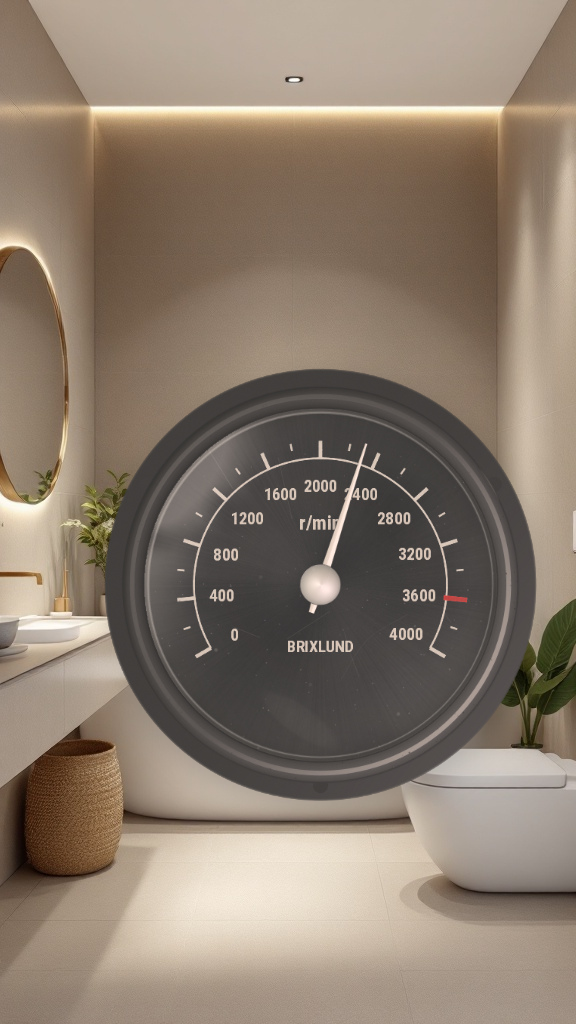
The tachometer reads 2300 rpm
